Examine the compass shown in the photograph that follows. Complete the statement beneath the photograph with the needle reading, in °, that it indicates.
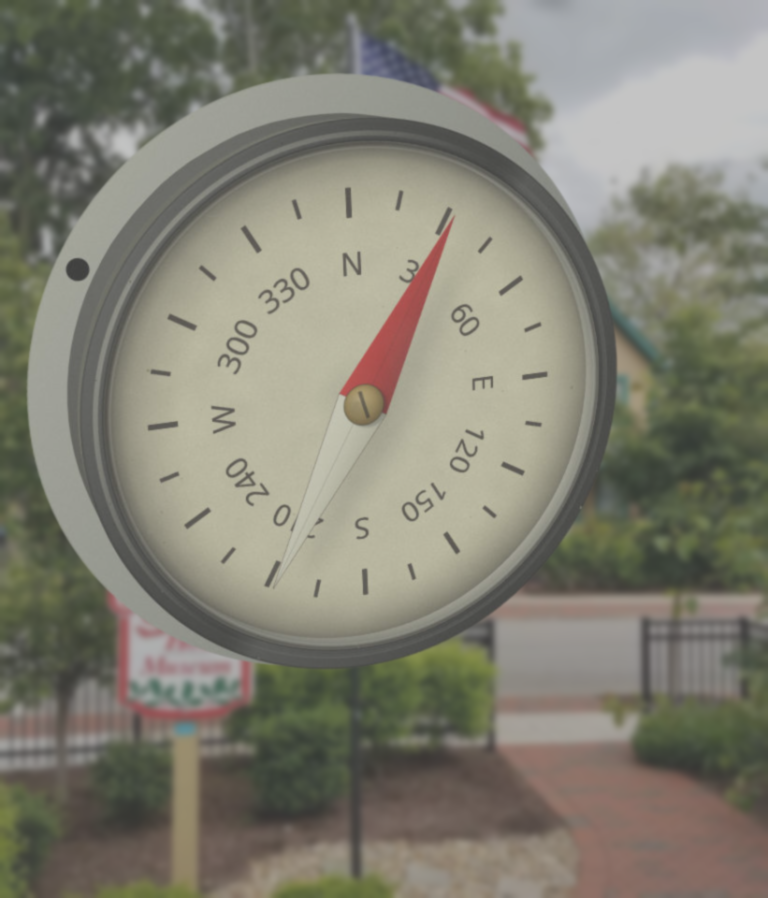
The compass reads 30 °
